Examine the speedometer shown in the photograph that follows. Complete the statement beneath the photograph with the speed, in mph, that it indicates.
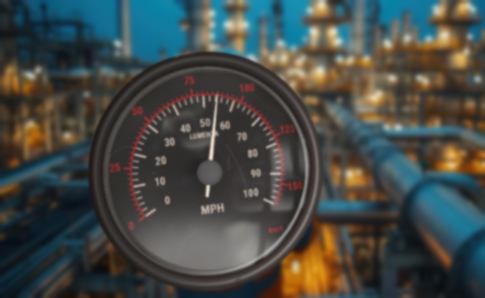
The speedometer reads 54 mph
